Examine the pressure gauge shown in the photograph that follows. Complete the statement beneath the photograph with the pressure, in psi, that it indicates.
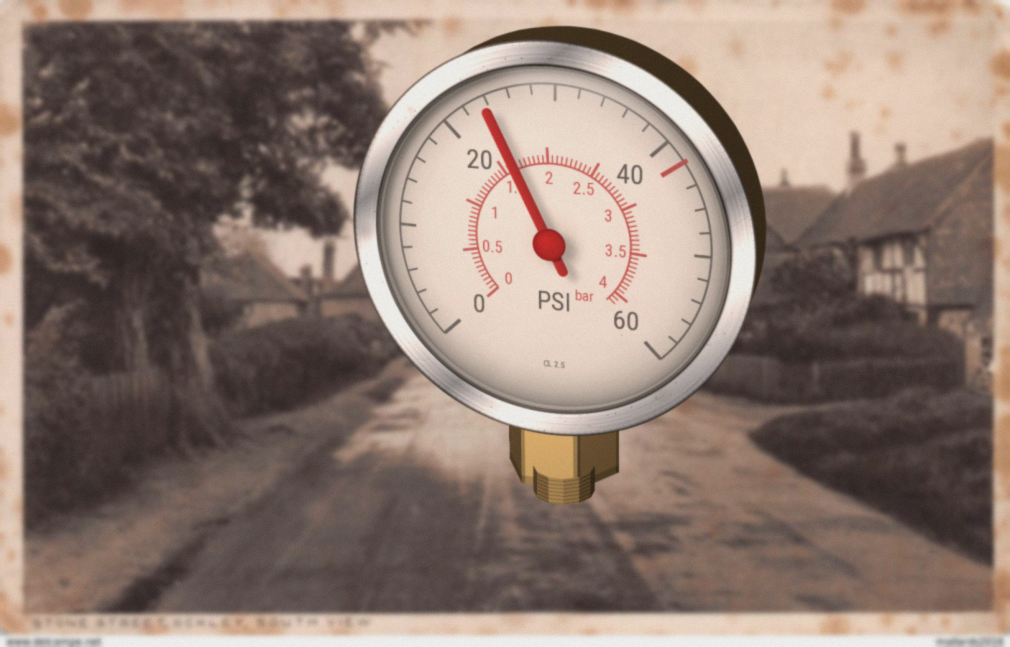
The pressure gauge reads 24 psi
